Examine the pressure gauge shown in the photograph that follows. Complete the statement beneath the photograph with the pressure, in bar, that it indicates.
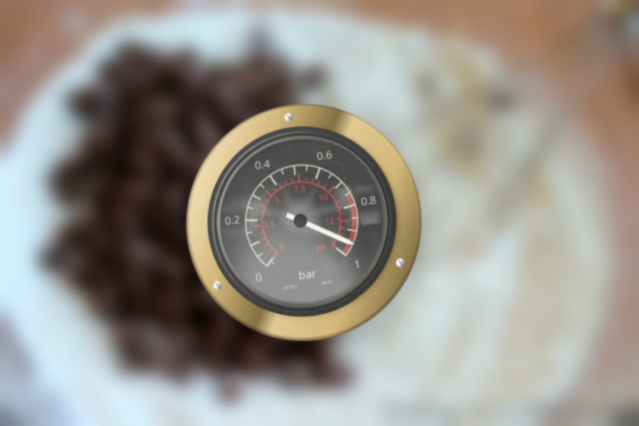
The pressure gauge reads 0.95 bar
